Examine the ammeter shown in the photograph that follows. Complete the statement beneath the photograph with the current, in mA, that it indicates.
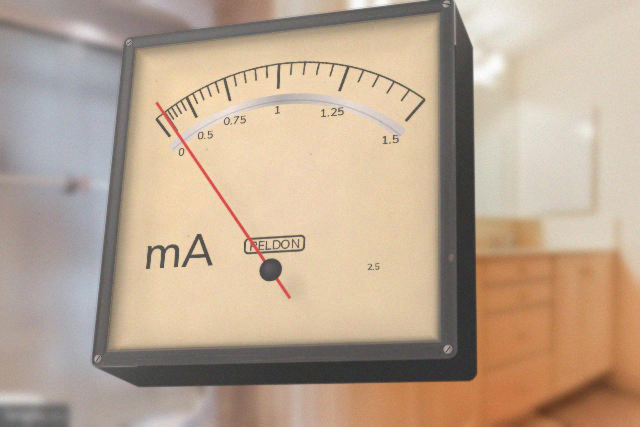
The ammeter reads 0.25 mA
